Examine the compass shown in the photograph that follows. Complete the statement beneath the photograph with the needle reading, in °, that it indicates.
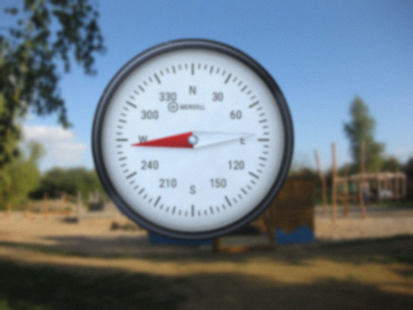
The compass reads 265 °
